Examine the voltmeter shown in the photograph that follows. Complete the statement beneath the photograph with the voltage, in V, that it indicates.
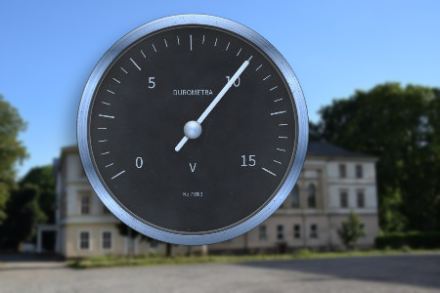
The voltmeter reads 10 V
